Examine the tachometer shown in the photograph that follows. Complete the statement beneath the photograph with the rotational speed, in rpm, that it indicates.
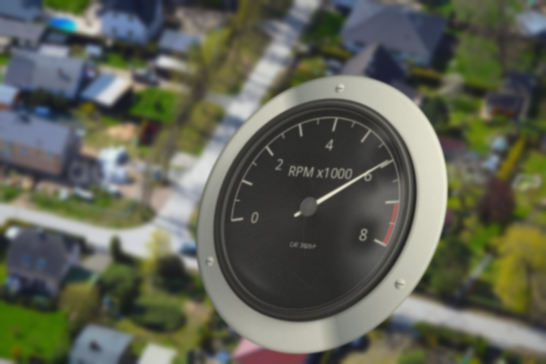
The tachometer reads 6000 rpm
